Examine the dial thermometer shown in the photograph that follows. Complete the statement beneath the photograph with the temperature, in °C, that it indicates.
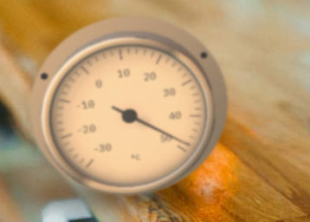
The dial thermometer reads 48 °C
